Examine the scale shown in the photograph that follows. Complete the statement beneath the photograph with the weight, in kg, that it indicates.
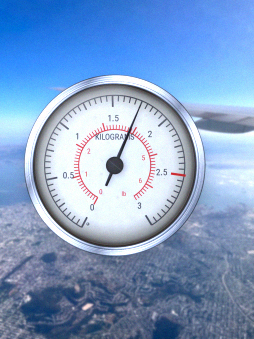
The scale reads 1.75 kg
